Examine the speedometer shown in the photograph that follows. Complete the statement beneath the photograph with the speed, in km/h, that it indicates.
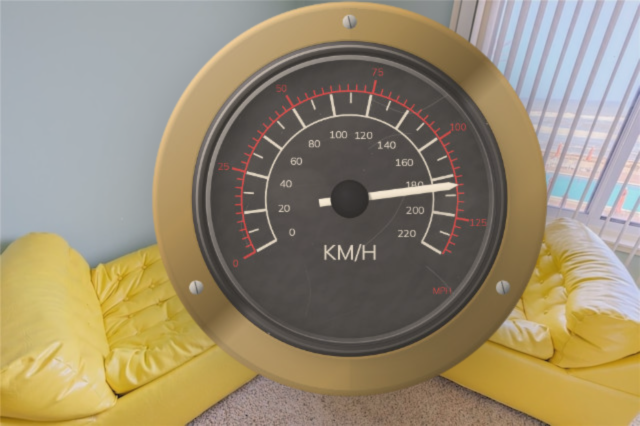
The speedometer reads 185 km/h
